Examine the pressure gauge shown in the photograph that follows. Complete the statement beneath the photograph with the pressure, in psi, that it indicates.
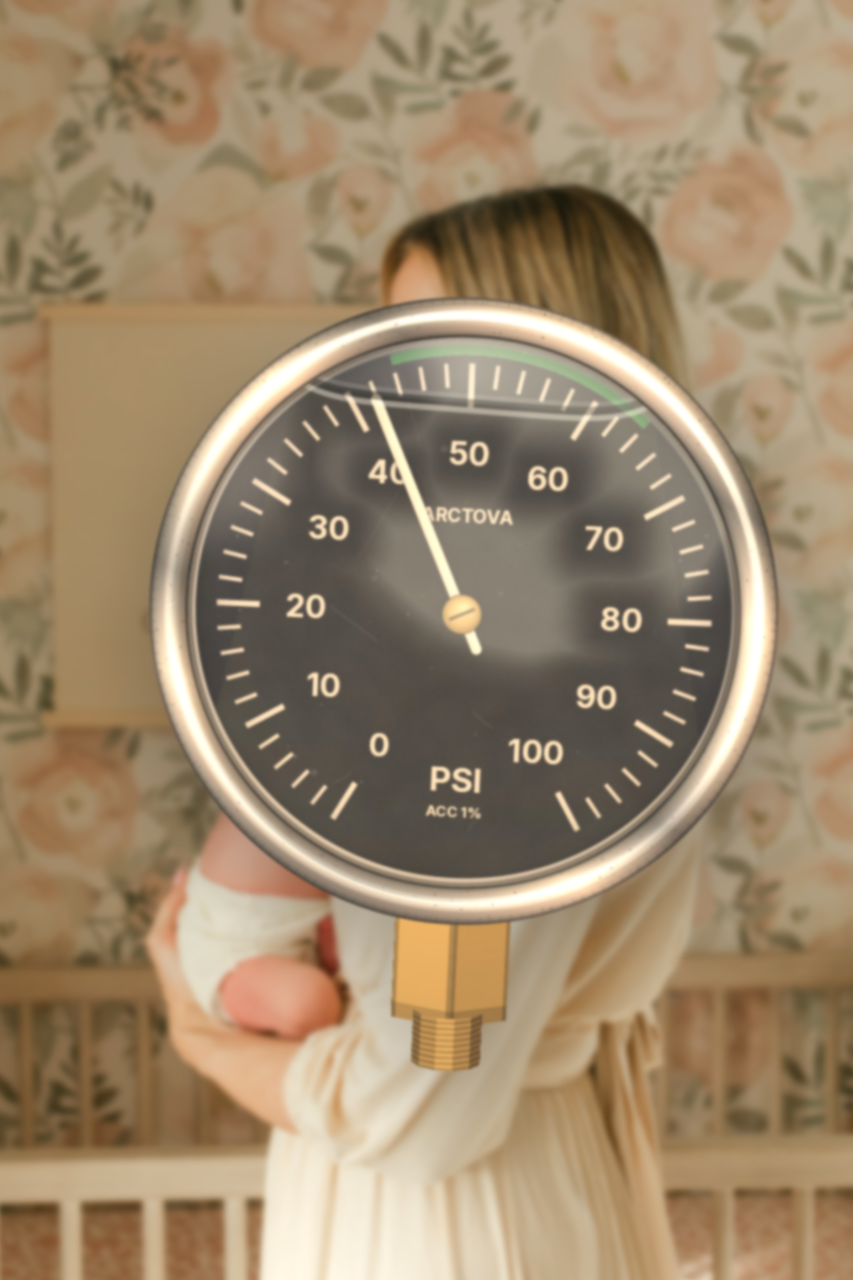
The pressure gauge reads 42 psi
